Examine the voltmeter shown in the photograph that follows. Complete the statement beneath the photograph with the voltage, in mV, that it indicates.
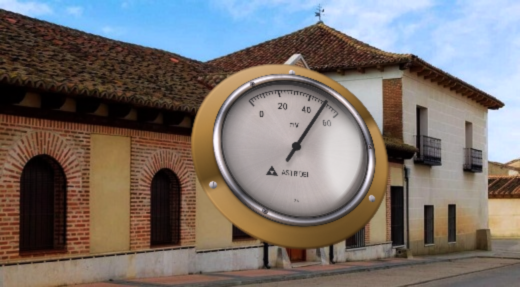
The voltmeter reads 50 mV
